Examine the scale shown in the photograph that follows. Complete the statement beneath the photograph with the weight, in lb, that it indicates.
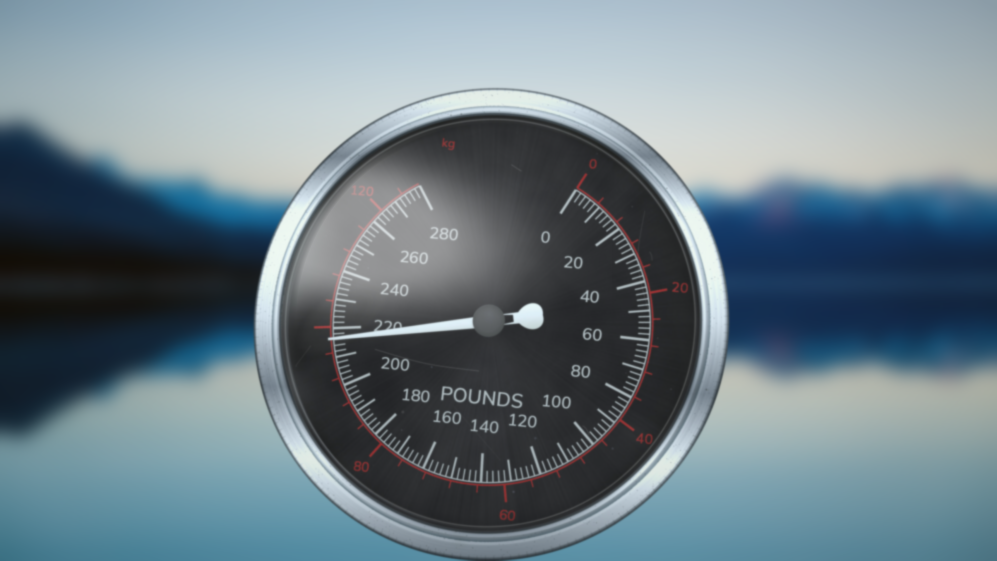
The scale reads 216 lb
